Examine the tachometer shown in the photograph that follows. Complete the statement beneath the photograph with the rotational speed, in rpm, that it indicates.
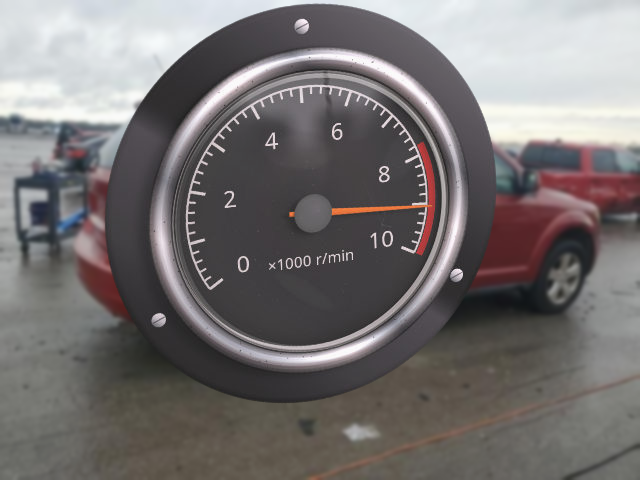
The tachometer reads 9000 rpm
